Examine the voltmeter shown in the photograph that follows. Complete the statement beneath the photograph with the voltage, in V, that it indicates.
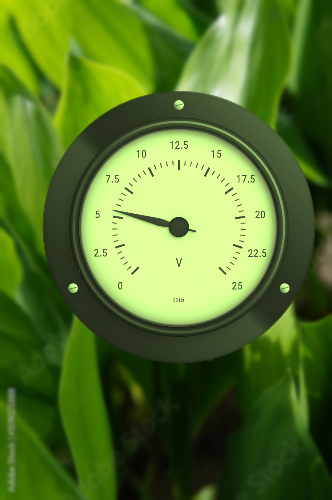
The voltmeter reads 5.5 V
